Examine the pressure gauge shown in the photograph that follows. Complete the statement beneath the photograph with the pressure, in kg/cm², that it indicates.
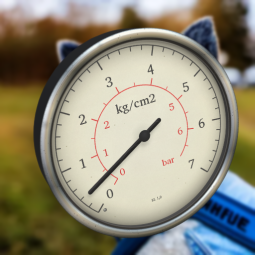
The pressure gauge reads 0.4 kg/cm²
